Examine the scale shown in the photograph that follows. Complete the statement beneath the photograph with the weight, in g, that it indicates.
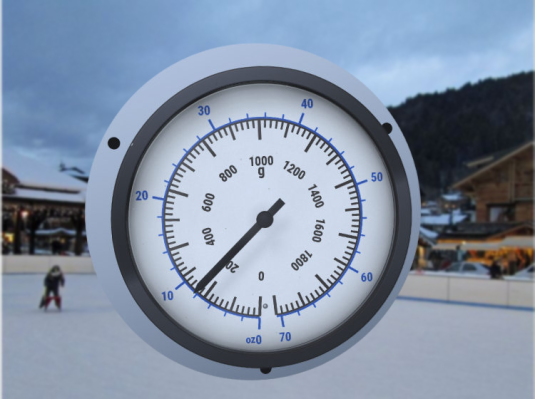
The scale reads 240 g
